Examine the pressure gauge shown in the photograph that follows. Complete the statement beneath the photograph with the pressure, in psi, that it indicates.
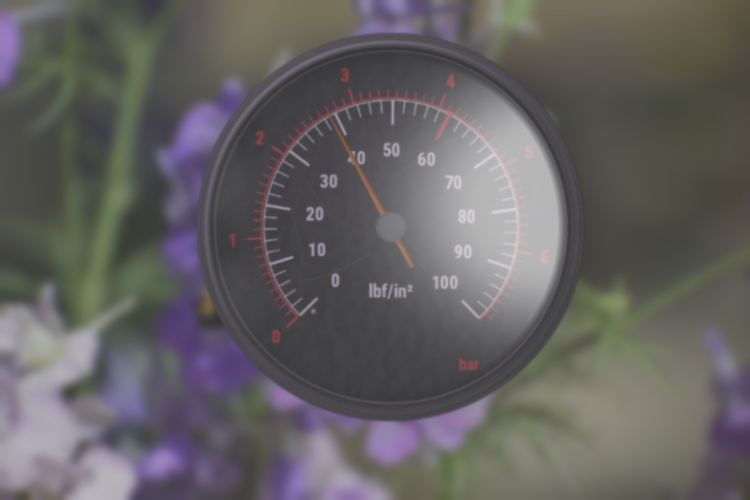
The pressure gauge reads 39 psi
